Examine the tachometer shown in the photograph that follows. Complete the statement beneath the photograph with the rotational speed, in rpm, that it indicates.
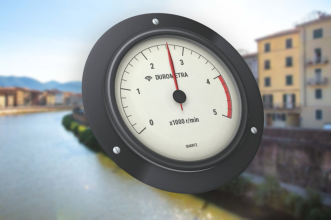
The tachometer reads 2600 rpm
